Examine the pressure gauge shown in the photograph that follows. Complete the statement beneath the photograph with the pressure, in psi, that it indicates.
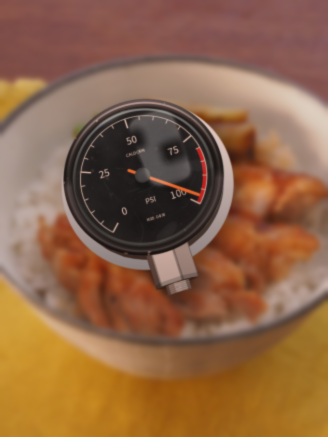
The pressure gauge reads 97.5 psi
